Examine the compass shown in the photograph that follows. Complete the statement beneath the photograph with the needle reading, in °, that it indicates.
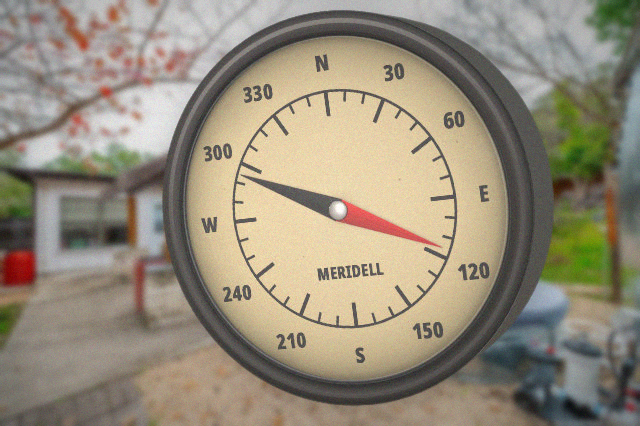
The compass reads 115 °
